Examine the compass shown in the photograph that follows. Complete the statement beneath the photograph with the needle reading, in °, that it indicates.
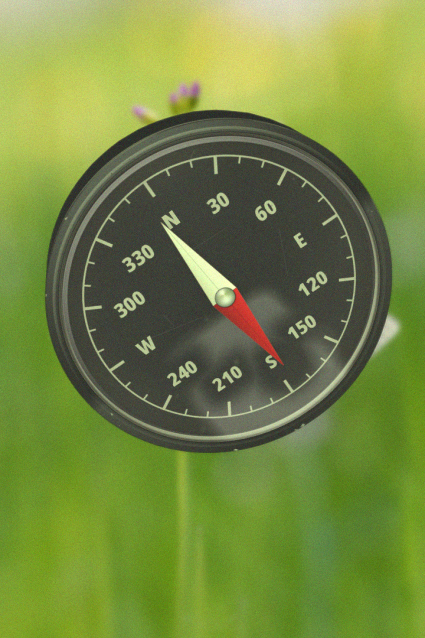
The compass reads 175 °
